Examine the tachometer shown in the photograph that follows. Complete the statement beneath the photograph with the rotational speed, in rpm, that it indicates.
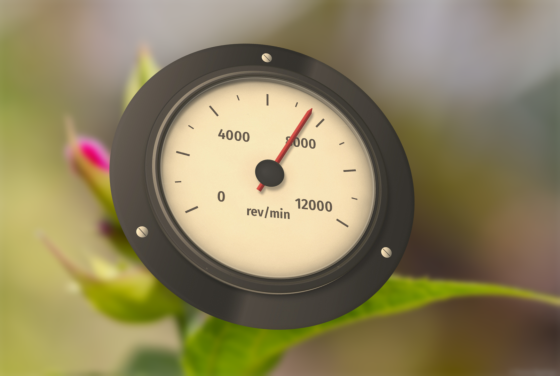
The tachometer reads 7500 rpm
